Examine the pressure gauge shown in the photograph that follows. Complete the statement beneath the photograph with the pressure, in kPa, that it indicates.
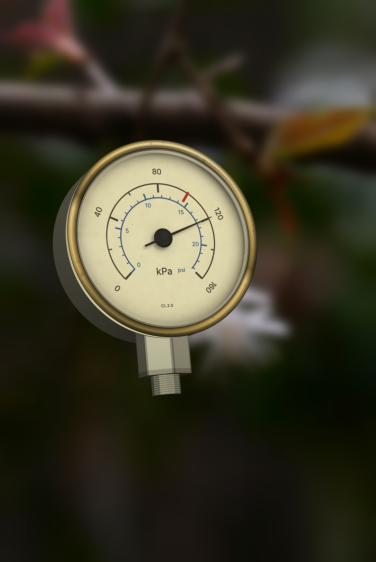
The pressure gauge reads 120 kPa
